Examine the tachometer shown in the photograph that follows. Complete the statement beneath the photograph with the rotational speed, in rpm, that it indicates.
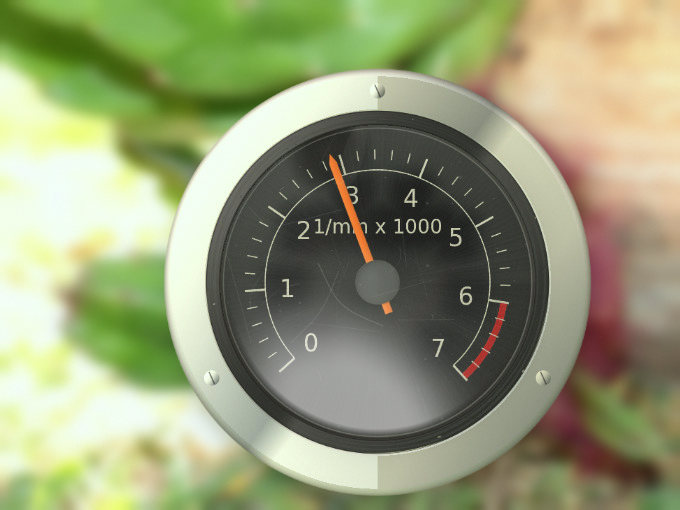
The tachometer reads 2900 rpm
